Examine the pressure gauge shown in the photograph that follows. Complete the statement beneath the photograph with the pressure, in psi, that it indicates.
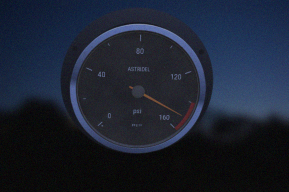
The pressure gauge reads 150 psi
